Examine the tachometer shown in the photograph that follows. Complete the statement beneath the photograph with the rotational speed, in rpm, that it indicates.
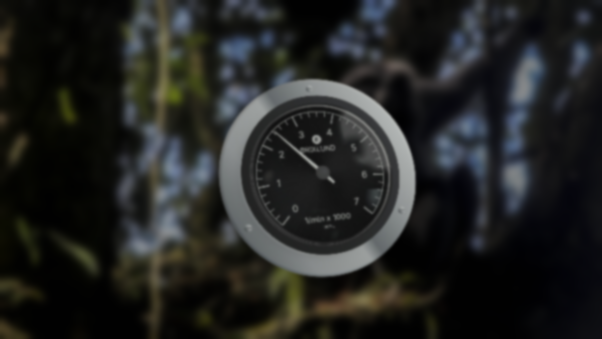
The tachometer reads 2400 rpm
